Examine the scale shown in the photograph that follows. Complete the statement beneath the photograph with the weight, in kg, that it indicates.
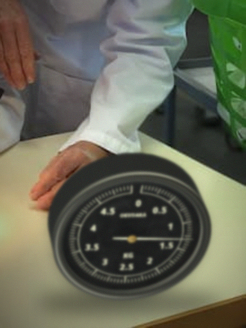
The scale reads 1.25 kg
